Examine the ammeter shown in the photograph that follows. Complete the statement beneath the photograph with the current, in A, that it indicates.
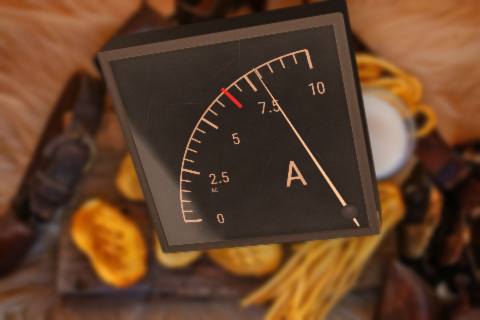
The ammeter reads 8 A
